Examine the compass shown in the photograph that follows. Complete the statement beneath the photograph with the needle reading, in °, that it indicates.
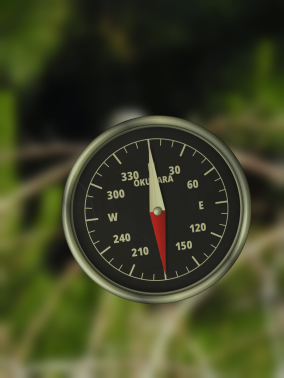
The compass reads 180 °
